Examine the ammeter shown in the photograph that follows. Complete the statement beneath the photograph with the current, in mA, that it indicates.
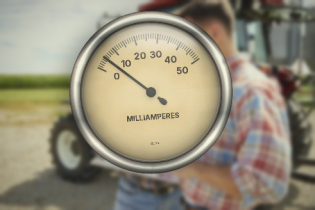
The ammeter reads 5 mA
